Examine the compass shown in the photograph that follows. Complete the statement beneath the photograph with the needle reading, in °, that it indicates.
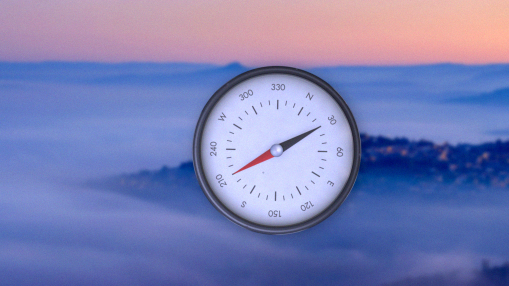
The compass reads 210 °
